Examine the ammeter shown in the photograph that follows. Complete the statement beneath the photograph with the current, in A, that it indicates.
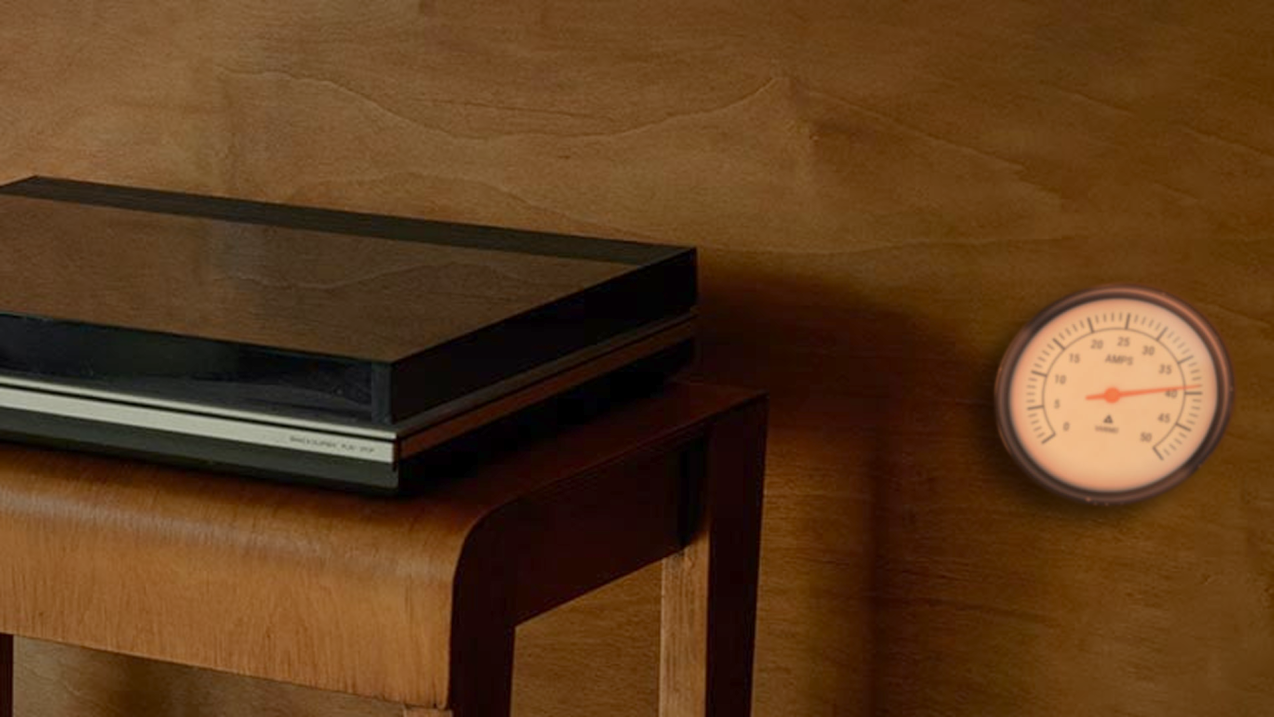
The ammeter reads 39 A
